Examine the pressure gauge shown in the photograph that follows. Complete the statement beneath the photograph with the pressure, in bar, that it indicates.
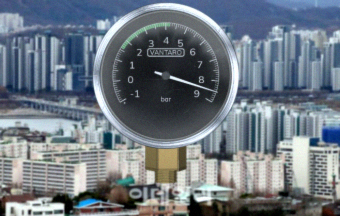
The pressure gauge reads 8.5 bar
